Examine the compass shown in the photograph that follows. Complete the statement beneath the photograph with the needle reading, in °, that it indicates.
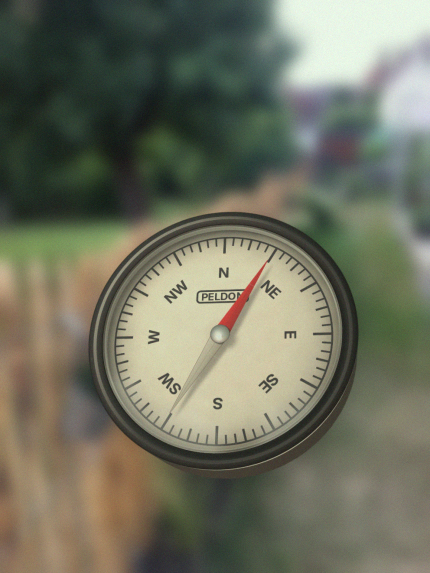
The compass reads 30 °
